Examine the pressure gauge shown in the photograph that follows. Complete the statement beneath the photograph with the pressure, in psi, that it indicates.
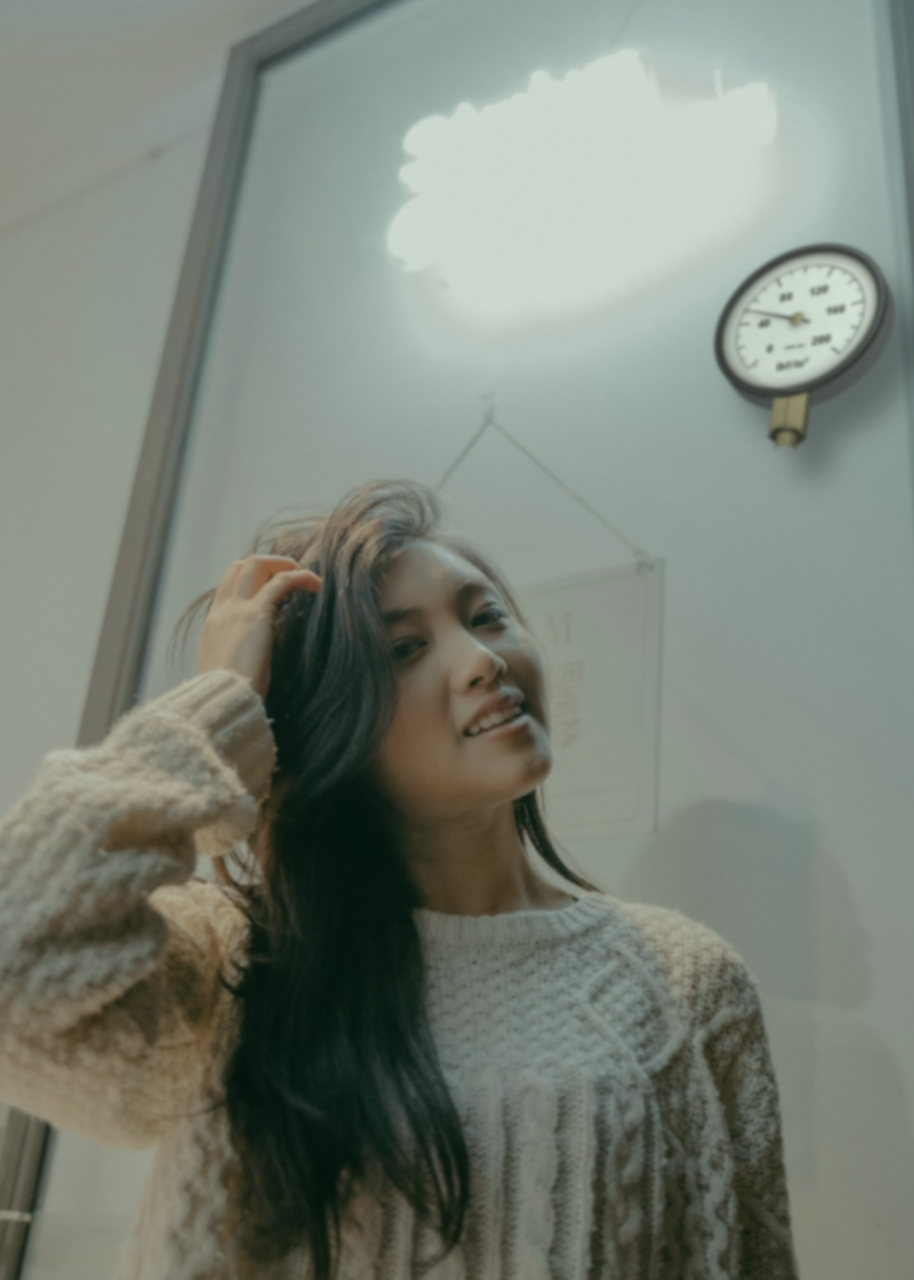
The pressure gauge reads 50 psi
